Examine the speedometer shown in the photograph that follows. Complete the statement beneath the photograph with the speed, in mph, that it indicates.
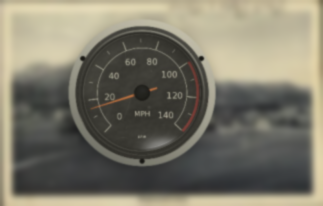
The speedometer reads 15 mph
